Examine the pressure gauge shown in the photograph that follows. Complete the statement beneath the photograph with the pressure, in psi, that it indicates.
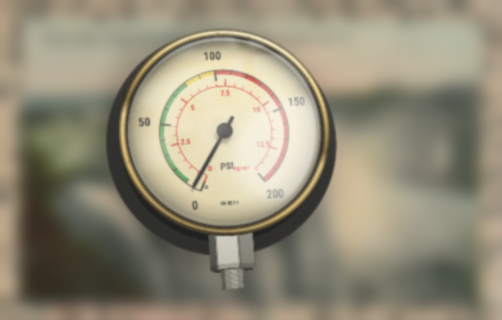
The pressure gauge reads 5 psi
